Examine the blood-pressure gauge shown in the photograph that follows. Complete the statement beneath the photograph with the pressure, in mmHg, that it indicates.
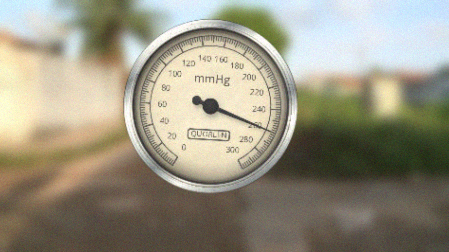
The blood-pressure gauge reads 260 mmHg
